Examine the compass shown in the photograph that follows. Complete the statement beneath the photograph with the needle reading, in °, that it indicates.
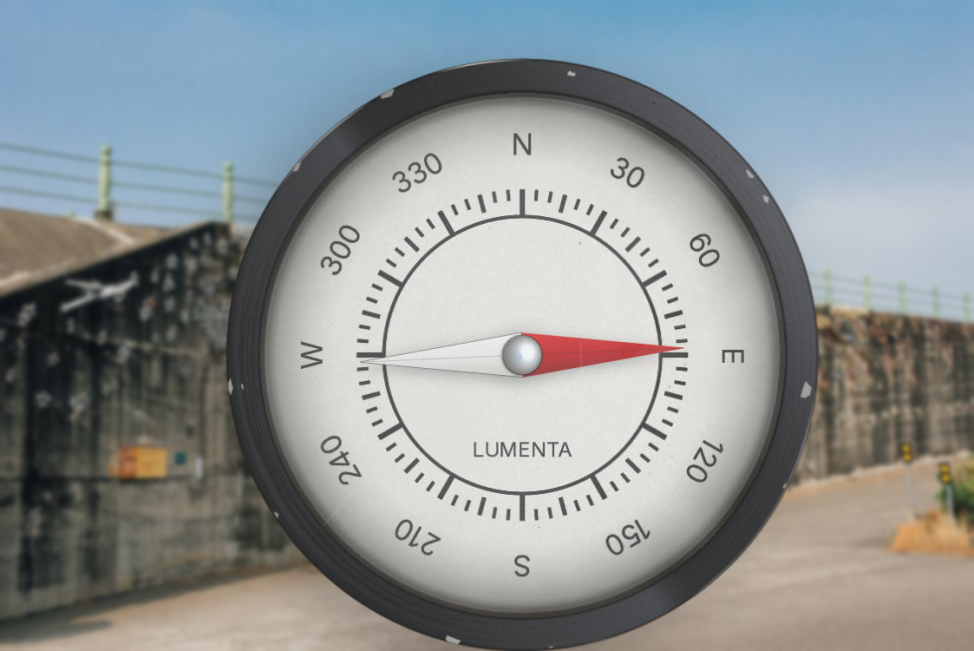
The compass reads 87.5 °
